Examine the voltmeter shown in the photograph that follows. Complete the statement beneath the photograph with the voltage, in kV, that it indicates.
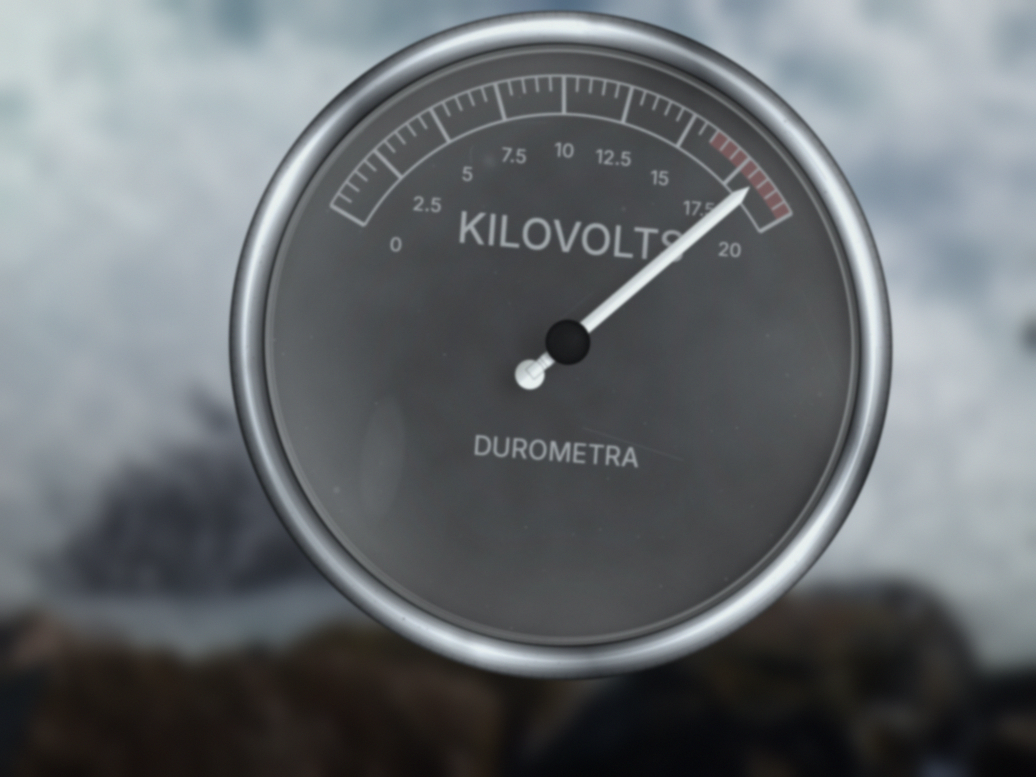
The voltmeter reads 18.25 kV
